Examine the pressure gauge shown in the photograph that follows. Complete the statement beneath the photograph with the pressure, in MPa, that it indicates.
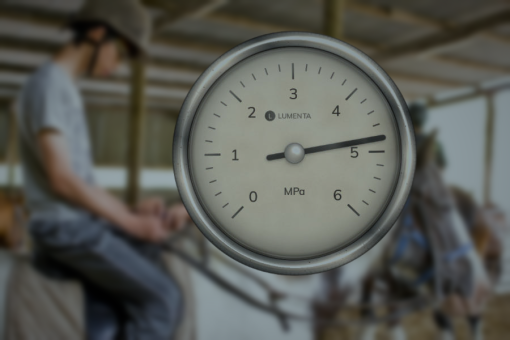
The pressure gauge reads 4.8 MPa
